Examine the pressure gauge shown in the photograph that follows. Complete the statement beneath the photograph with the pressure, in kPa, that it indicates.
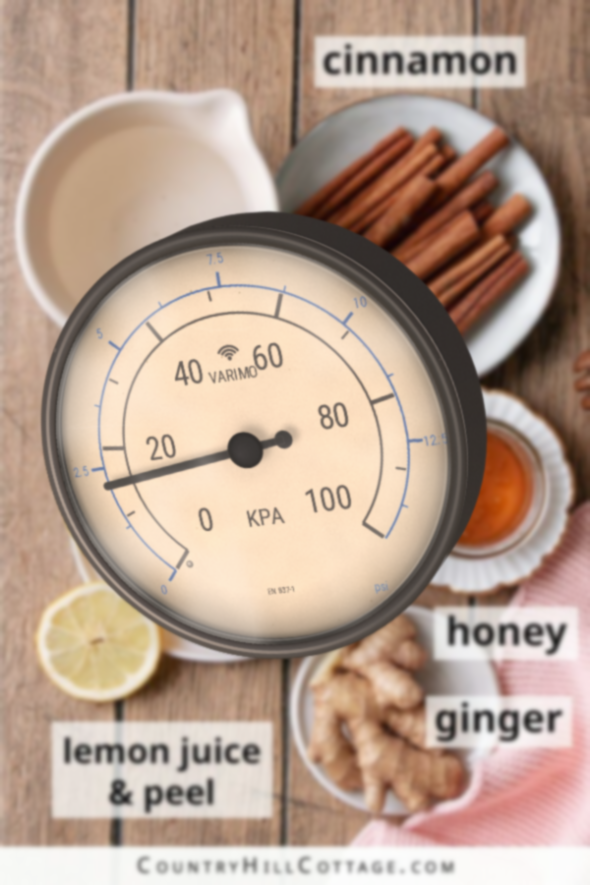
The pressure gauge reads 15 kPa
